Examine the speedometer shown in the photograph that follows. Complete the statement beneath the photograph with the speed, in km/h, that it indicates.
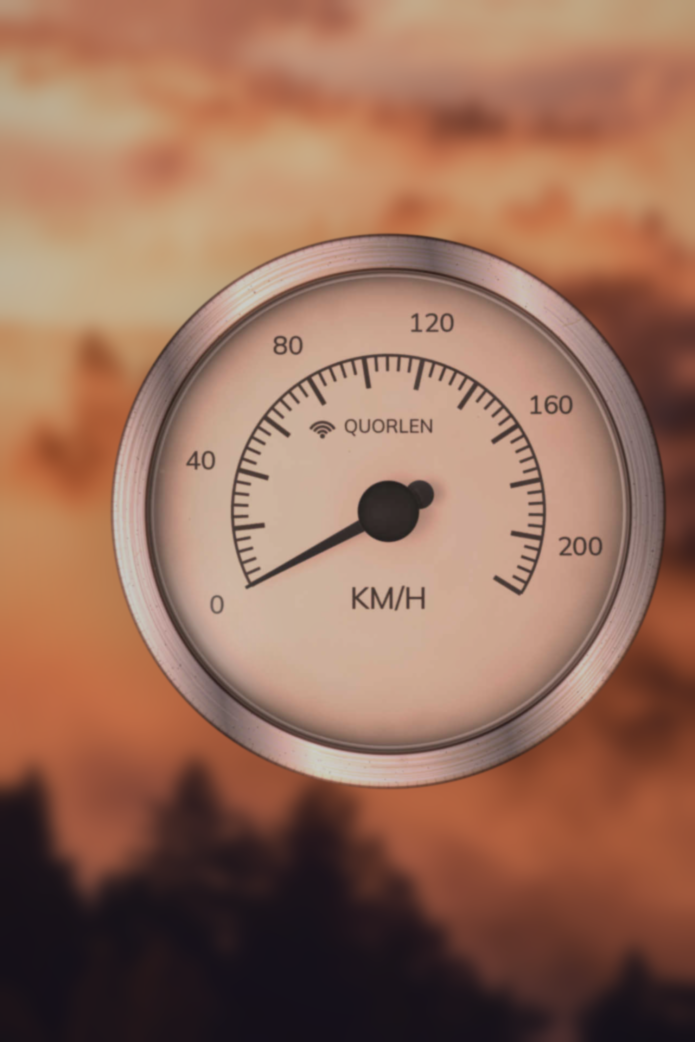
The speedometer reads 0 km/h
